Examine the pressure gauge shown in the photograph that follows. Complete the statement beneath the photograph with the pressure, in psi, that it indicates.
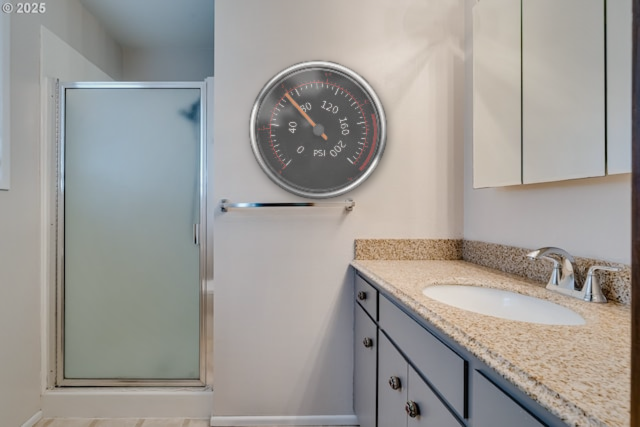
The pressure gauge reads 70 psi
